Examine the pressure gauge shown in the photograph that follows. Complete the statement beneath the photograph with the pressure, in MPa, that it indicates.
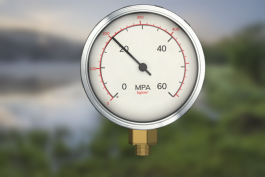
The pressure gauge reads 20 MPa
